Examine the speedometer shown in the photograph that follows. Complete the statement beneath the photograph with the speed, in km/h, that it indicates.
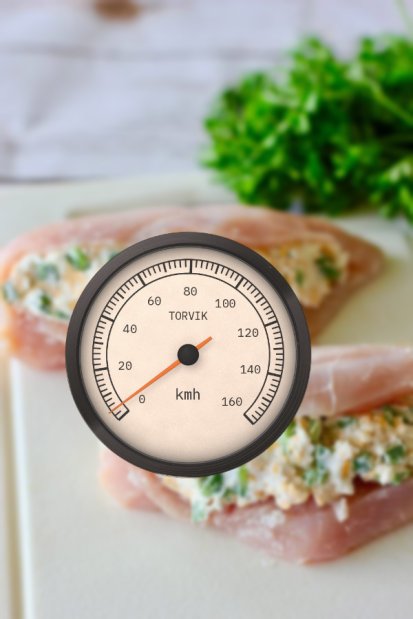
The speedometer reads 4 km/h
